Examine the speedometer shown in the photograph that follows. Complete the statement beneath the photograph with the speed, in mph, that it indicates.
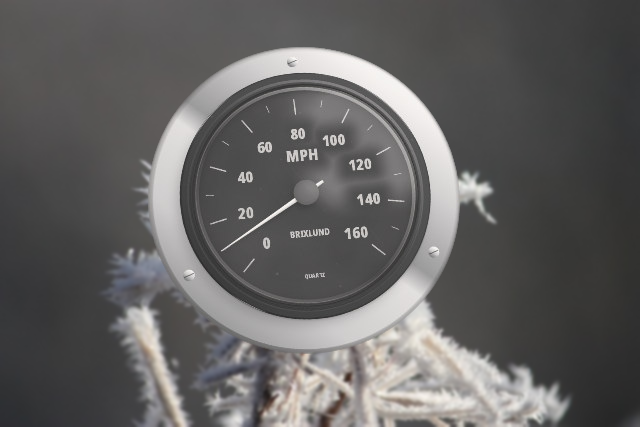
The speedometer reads 10 mph
